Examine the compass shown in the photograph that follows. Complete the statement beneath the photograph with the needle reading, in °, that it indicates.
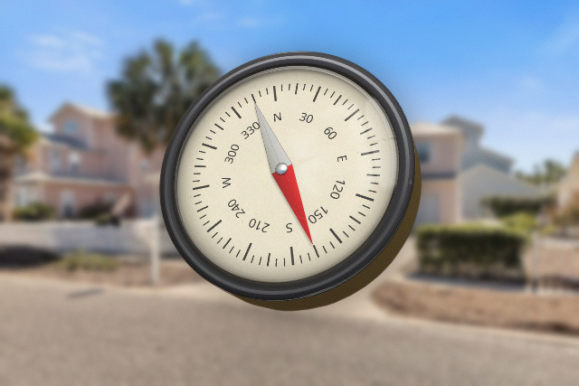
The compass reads 165 °
